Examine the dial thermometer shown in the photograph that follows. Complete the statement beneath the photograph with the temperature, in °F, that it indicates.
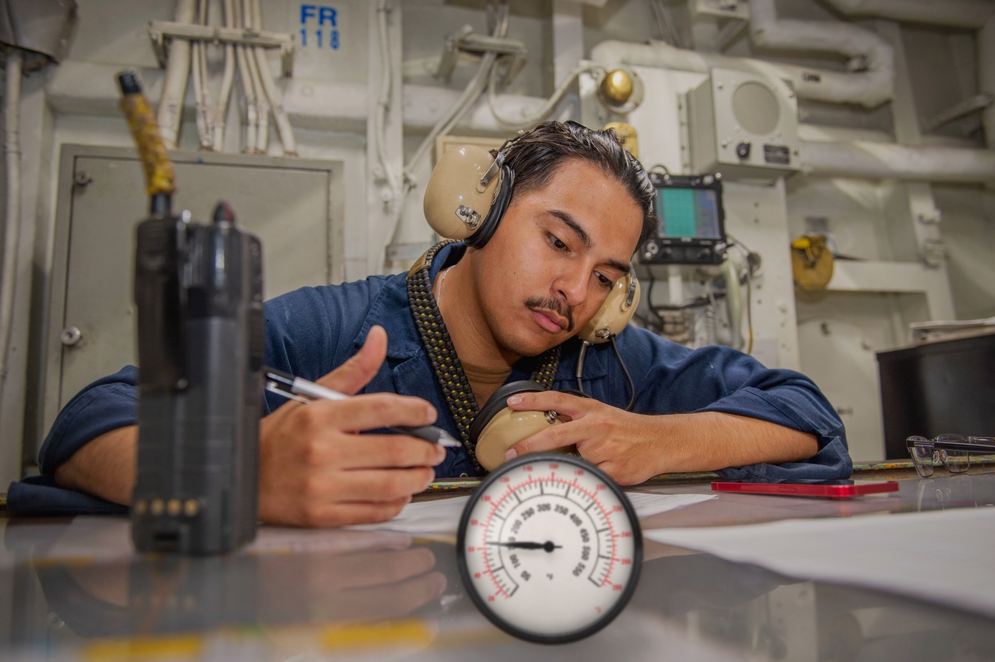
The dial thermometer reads 150 °F
